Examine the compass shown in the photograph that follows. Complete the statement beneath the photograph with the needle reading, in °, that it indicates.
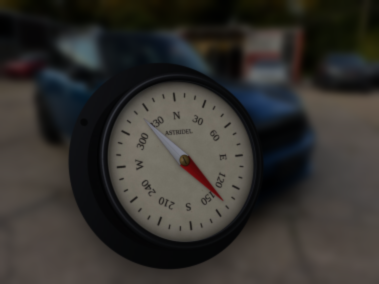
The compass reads 140 °
